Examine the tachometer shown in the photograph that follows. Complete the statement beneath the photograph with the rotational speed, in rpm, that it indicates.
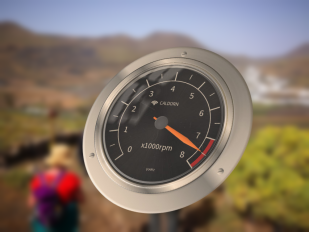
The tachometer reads 7500 rpm
